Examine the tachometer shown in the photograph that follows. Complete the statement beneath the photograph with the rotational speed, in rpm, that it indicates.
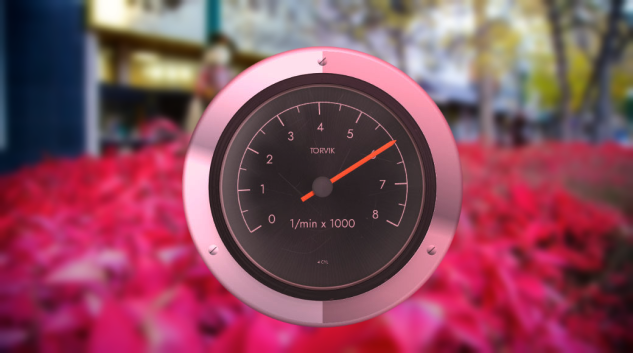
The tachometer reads 6000 rpm
